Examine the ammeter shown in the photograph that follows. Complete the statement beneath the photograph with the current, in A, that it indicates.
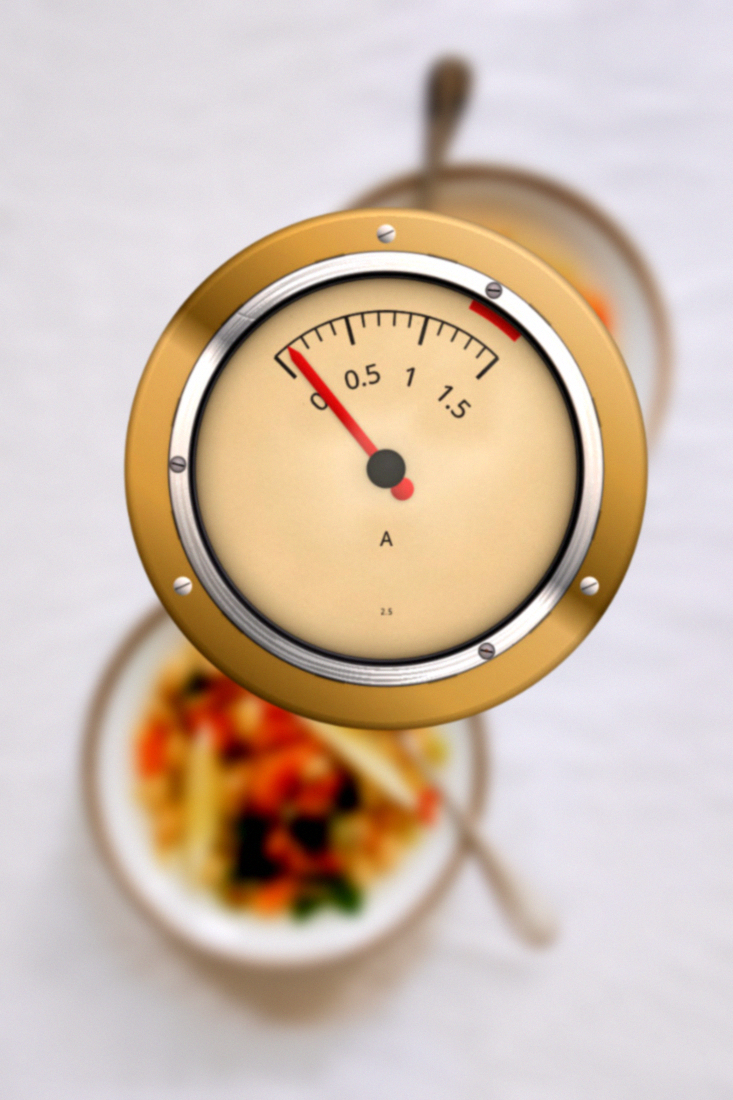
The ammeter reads 0.1 A
